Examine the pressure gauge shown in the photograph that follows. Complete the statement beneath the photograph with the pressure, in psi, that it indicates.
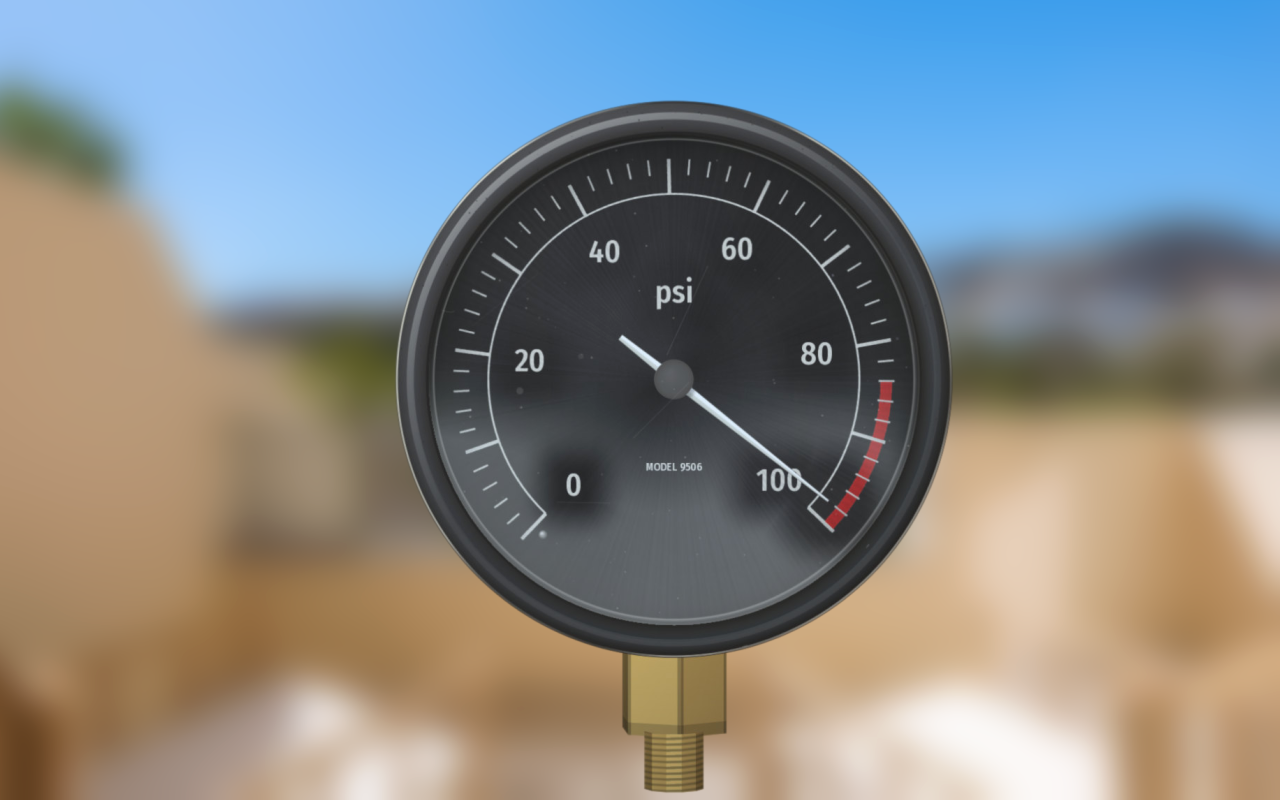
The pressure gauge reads 98 psi
